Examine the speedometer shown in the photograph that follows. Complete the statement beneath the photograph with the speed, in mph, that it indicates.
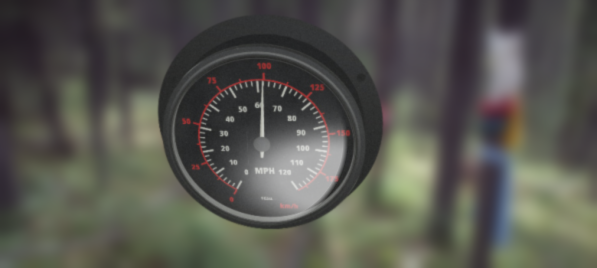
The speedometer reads 62 mph
